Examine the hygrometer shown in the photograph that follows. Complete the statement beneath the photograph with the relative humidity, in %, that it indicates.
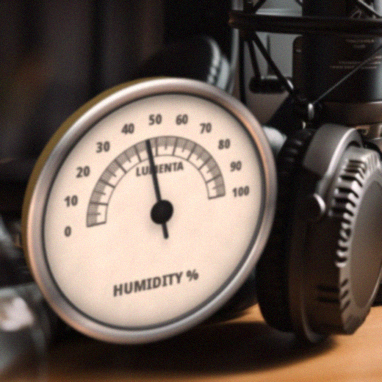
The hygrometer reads 45 %
